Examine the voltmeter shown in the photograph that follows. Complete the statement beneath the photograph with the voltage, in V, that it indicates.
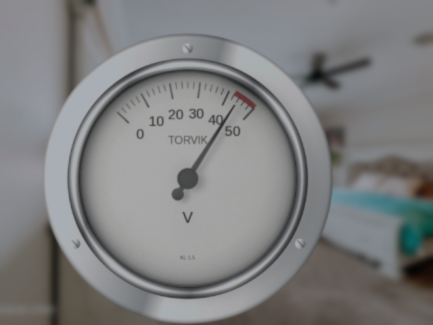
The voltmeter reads 44 V
